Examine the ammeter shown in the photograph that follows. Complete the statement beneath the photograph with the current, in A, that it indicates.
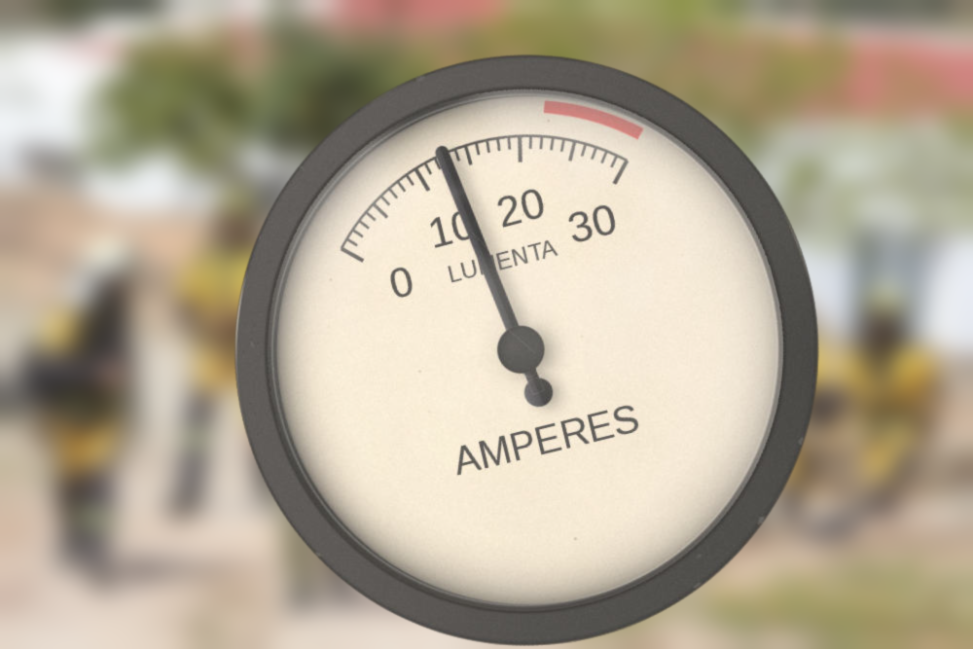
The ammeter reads 13 A
